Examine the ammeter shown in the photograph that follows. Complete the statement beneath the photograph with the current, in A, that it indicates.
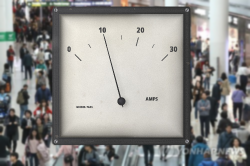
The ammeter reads 10 A
